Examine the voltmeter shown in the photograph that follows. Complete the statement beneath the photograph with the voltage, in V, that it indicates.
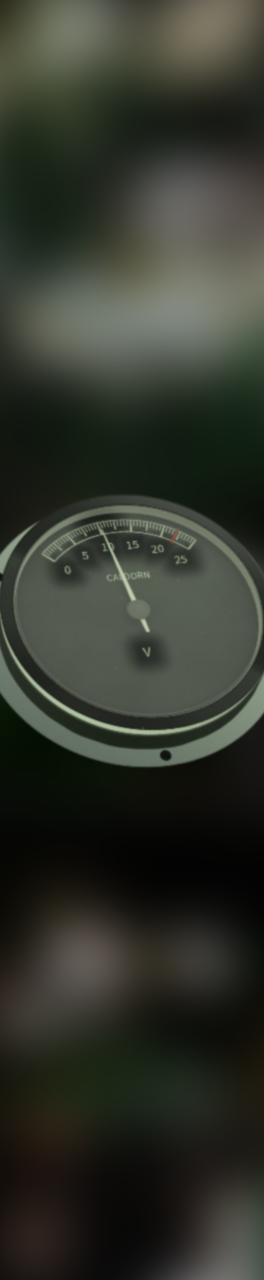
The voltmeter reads 10 V
